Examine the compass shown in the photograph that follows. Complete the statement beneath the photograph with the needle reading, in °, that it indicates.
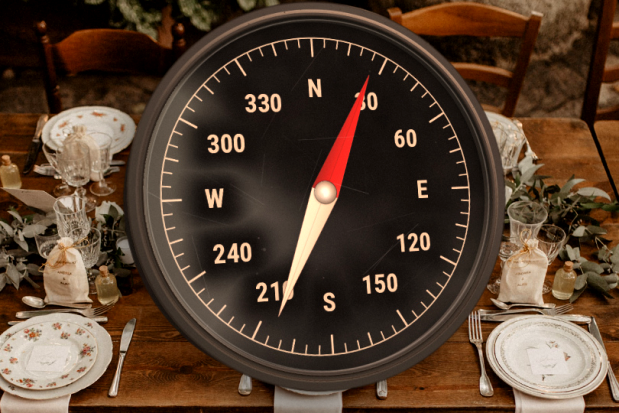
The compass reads 25 °
